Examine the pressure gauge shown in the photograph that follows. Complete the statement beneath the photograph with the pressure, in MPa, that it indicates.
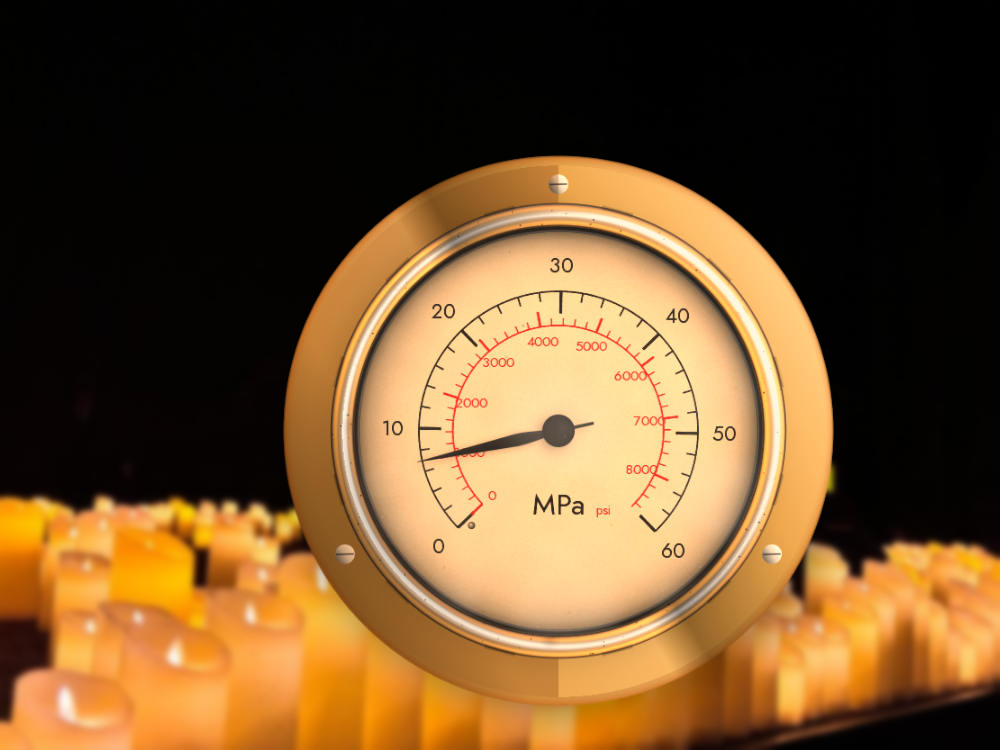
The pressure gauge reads 7 MPa
